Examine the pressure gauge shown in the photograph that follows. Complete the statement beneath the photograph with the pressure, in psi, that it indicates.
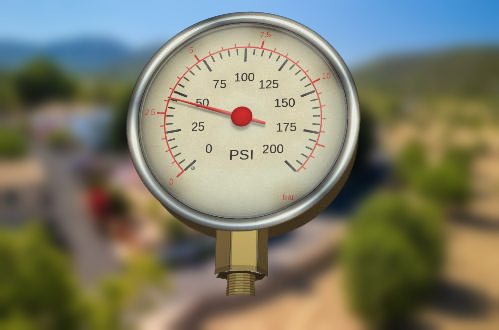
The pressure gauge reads 45 psi
